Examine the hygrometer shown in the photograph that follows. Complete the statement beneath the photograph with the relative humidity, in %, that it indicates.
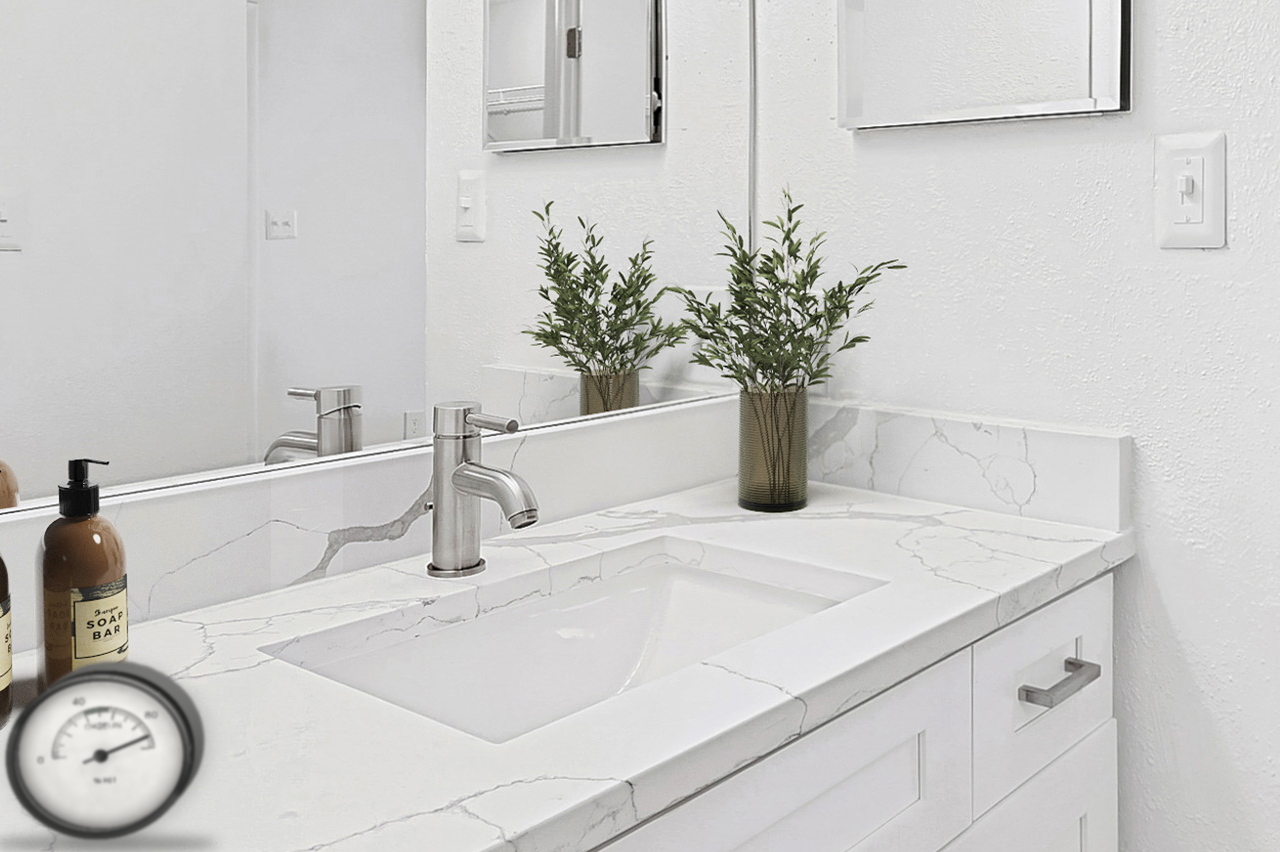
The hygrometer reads 90 %
